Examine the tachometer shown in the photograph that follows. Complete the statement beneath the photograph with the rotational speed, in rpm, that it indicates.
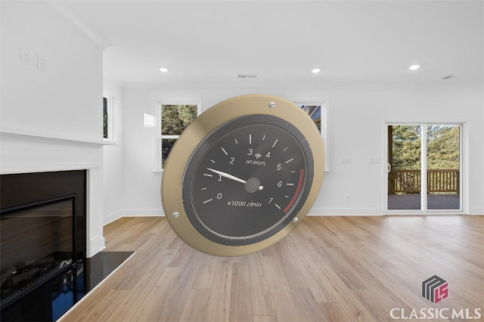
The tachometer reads 1250 rpm
